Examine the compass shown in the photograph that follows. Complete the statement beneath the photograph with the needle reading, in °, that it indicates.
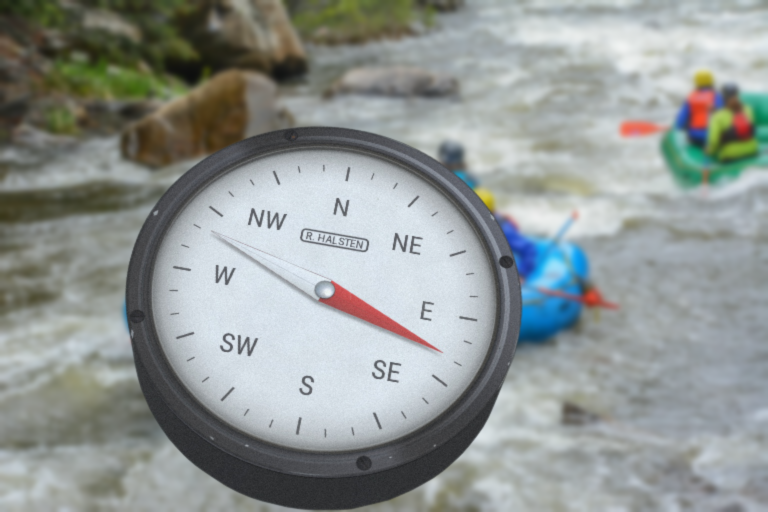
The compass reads 110 °
